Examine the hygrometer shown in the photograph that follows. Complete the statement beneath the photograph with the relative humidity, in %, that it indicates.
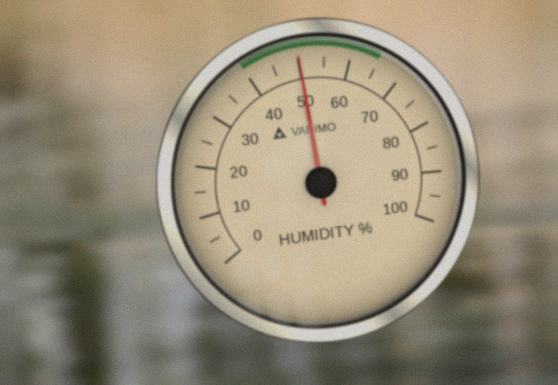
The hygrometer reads 50 %
